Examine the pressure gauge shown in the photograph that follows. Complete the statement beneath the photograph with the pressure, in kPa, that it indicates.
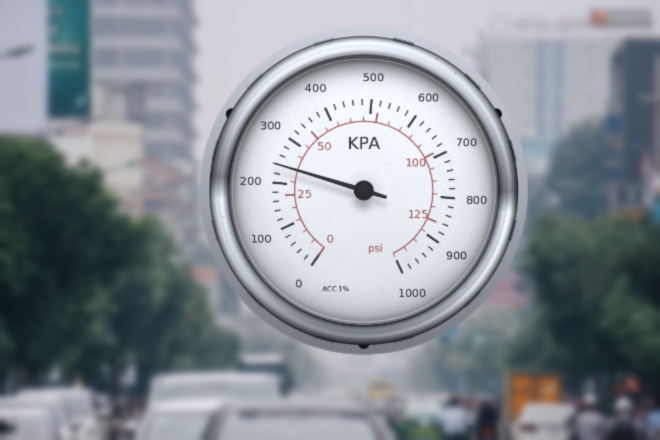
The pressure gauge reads 240 kPa
